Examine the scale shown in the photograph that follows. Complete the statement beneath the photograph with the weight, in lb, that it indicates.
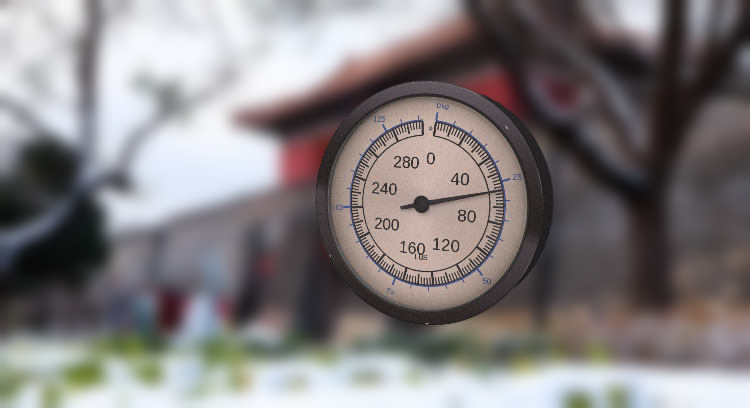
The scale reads 60 lb
